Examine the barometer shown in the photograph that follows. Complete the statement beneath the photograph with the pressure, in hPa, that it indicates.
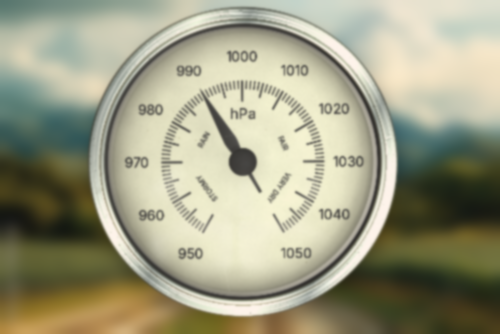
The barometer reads 990 hPa
